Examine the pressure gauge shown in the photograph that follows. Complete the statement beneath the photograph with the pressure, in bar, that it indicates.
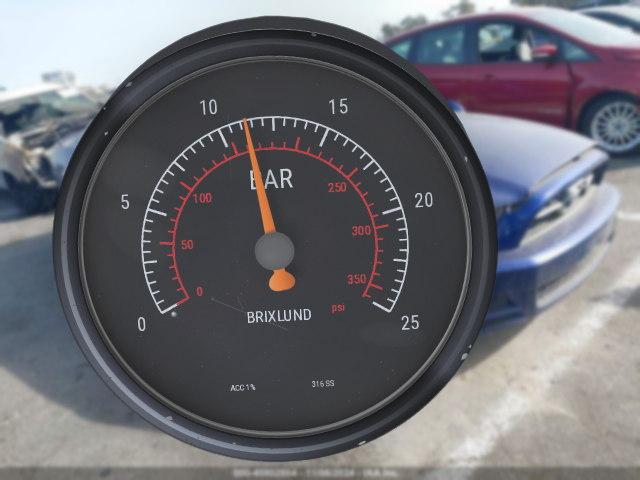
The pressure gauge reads 11.25 bar
